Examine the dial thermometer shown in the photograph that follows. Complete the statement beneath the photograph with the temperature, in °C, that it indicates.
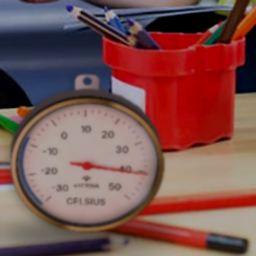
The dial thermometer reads 40 °C
